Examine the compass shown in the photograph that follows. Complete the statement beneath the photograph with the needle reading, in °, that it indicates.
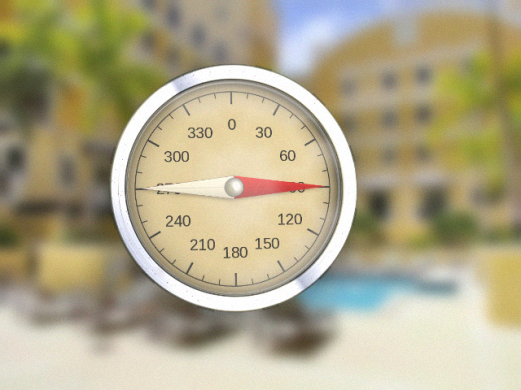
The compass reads 90 °
